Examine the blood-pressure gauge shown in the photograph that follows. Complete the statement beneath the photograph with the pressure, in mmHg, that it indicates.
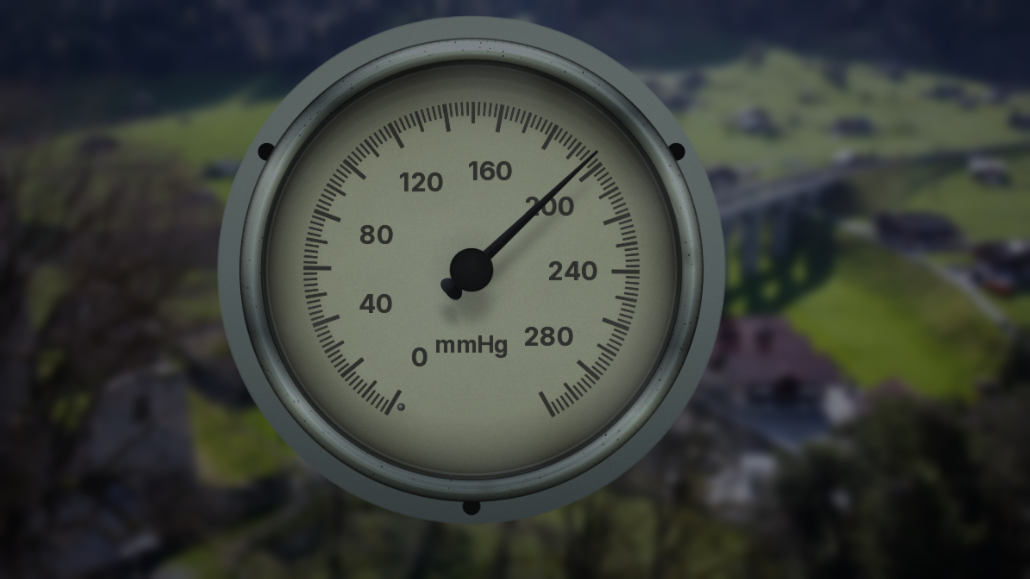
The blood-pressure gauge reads 196 mmHg
